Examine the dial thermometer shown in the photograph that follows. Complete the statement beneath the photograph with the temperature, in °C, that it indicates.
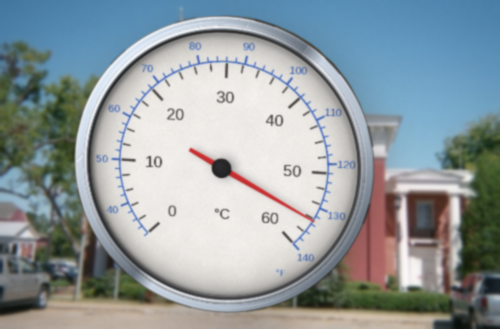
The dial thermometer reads 56 °C
